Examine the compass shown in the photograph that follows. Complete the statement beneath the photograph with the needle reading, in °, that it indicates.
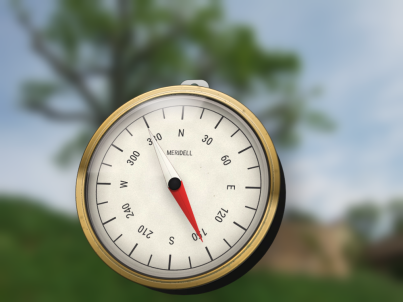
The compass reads 150 °
